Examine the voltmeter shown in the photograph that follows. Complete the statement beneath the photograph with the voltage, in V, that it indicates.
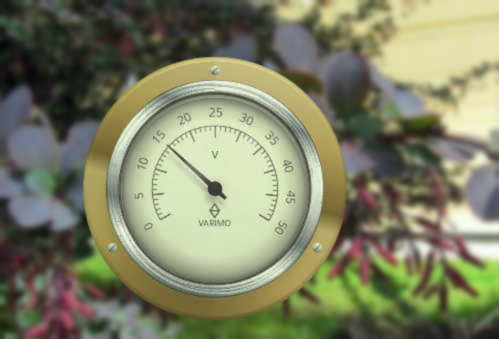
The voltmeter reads 15 V
